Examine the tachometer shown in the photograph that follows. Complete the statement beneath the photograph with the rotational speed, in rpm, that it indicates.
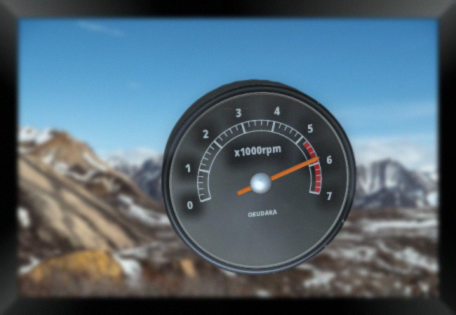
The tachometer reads 5800 rpm
